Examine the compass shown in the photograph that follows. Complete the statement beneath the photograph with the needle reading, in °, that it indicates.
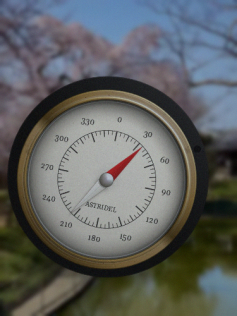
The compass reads 35 °
